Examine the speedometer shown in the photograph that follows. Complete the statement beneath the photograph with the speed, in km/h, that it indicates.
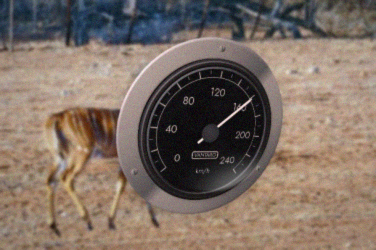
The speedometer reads 160 km/h
